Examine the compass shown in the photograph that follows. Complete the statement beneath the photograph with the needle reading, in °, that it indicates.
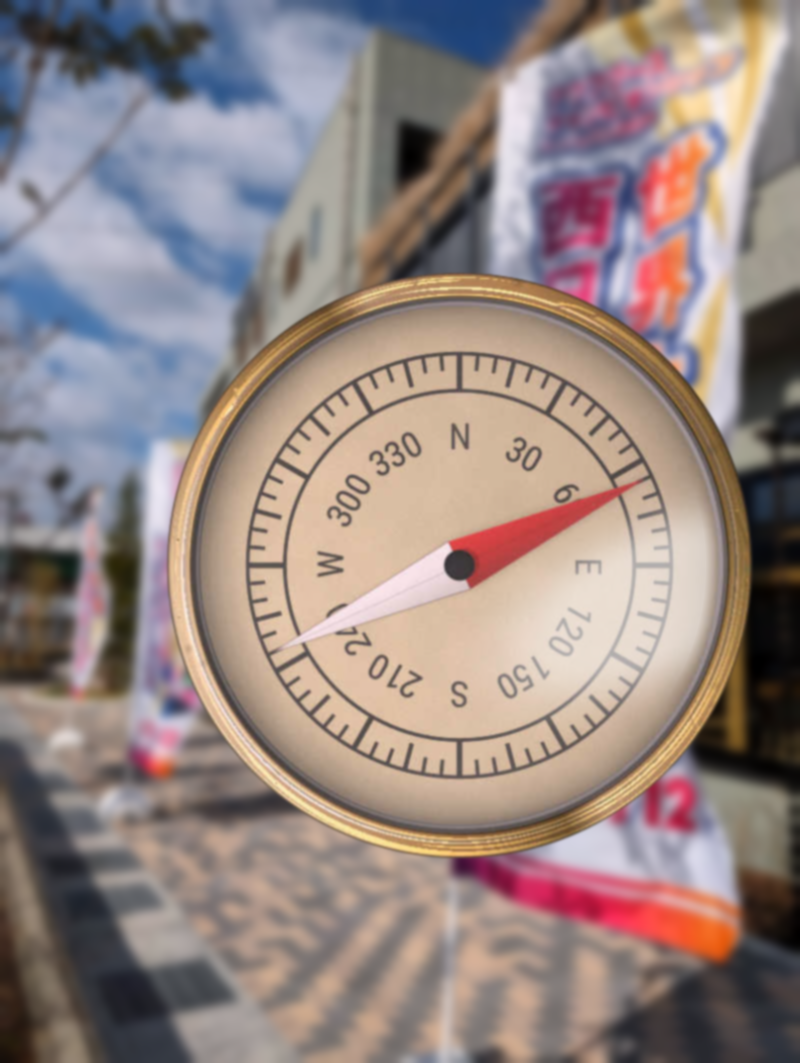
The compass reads 65 °
